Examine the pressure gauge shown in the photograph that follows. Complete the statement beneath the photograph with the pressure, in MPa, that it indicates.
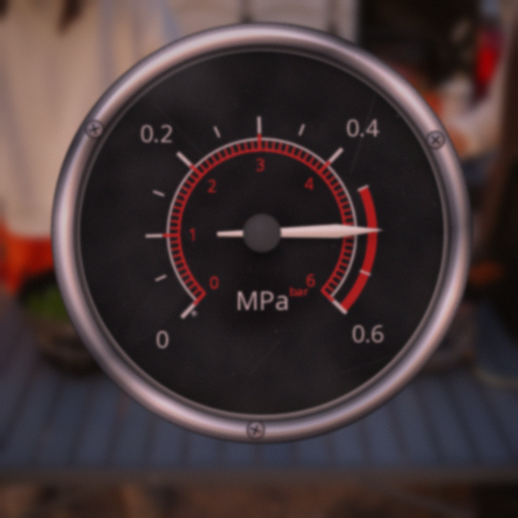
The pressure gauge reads 0.5 MPa
